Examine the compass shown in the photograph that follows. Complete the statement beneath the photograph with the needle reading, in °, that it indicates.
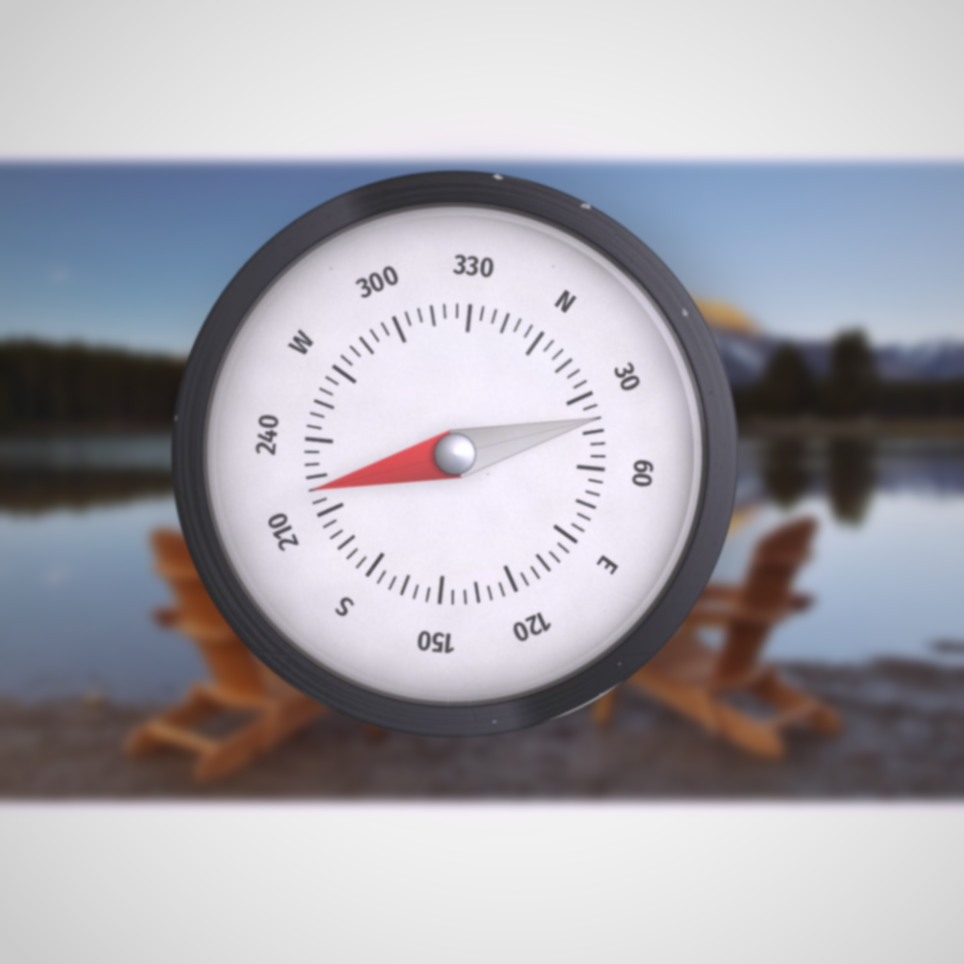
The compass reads 220 °
